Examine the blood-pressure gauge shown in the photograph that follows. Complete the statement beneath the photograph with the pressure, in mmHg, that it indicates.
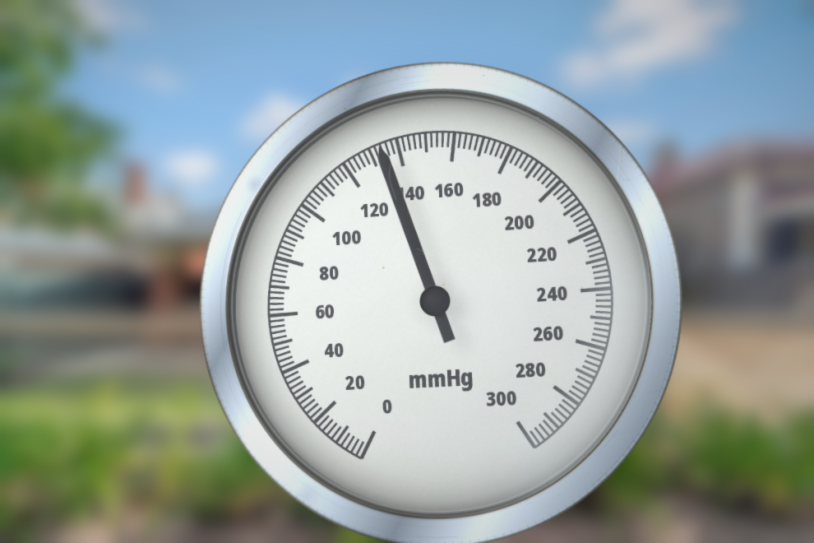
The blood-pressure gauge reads 134 mmHg
